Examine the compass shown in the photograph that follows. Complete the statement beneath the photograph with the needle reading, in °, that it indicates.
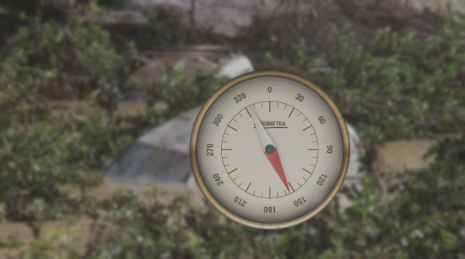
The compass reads 155 °
